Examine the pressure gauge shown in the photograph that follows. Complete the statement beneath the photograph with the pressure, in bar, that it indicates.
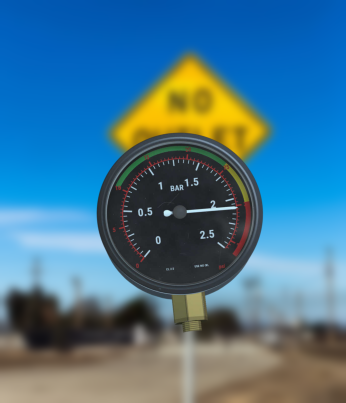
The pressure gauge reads 2.1 bar
